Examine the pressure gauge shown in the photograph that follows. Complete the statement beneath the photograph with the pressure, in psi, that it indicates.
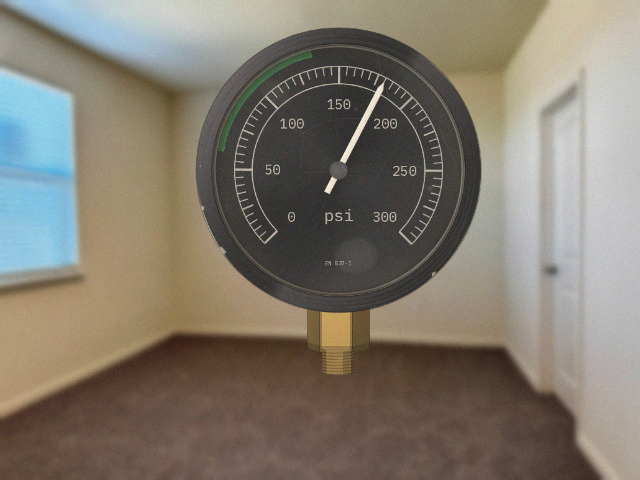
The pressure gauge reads 180 psi
